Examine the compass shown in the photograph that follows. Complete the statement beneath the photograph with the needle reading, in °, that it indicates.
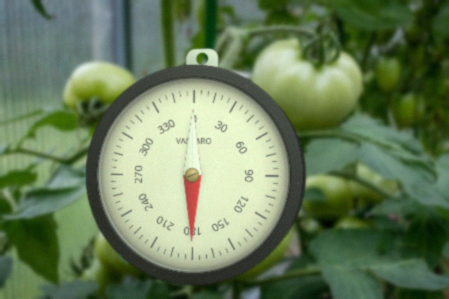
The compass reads 180 °
